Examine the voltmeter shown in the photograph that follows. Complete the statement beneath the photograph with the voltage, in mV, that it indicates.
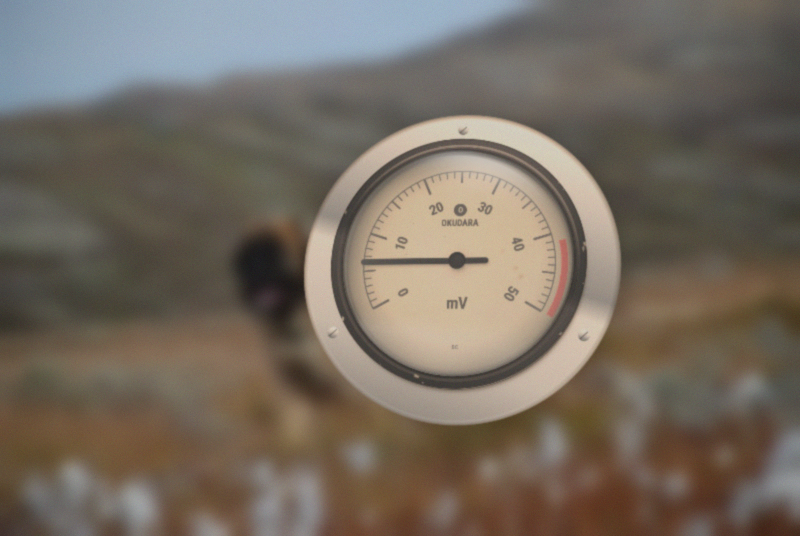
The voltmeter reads 6 mV
